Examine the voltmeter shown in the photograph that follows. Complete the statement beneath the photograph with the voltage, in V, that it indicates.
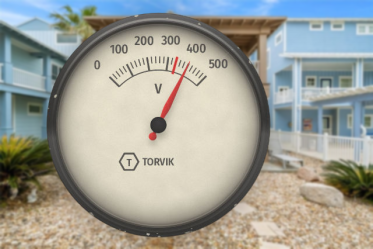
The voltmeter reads 400 V
